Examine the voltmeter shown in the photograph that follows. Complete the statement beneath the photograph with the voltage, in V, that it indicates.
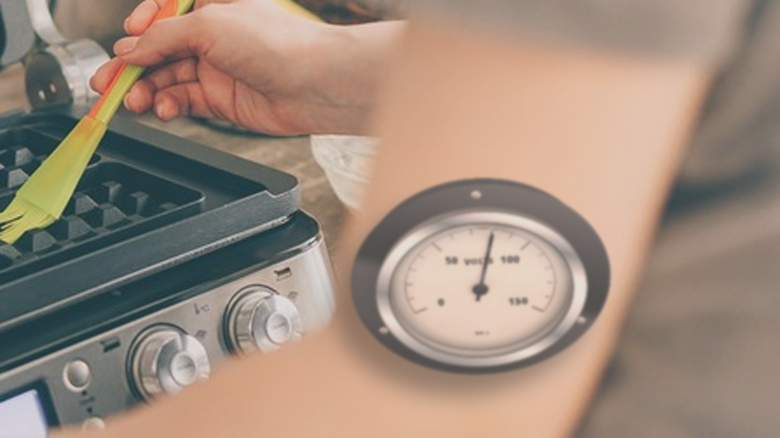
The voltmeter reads 80 V
